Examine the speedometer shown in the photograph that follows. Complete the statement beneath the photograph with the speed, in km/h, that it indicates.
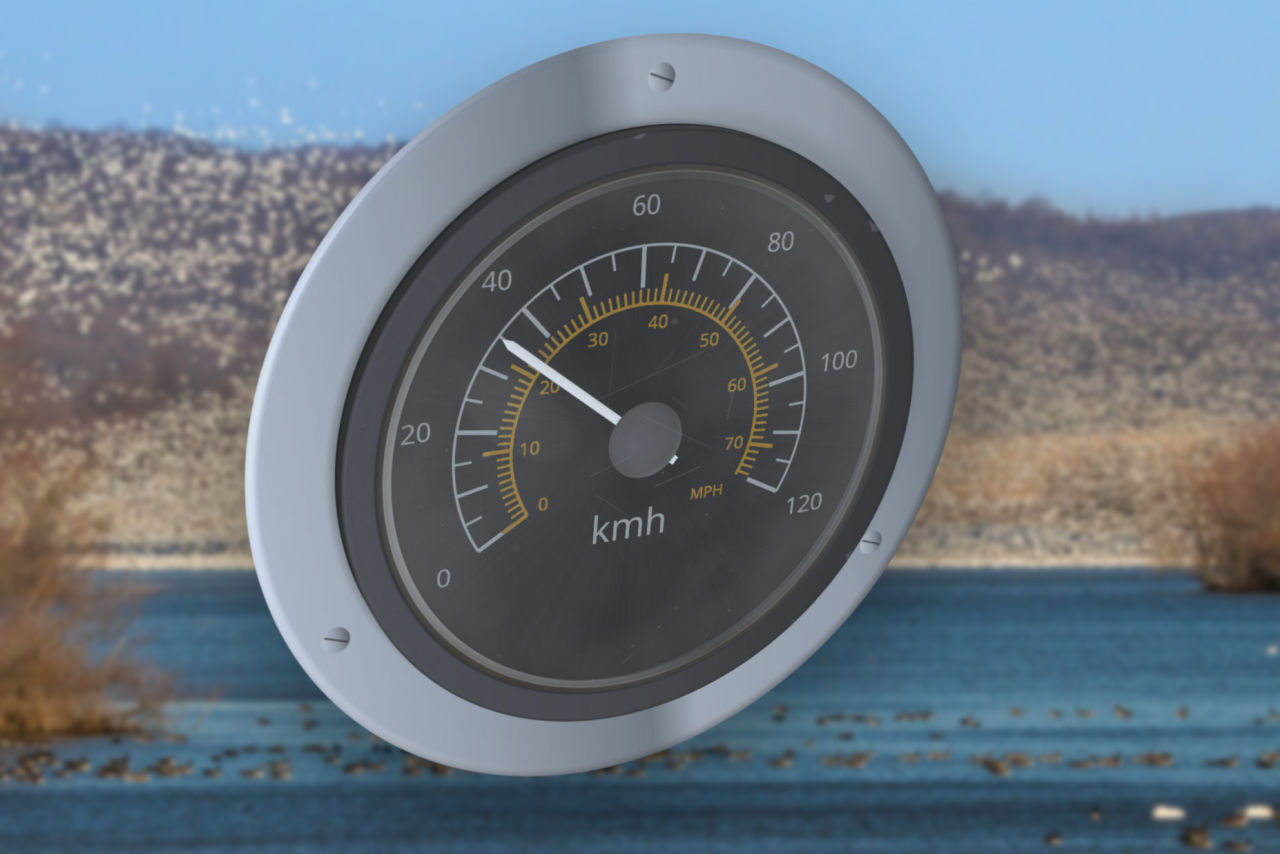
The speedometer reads 35 km/h
